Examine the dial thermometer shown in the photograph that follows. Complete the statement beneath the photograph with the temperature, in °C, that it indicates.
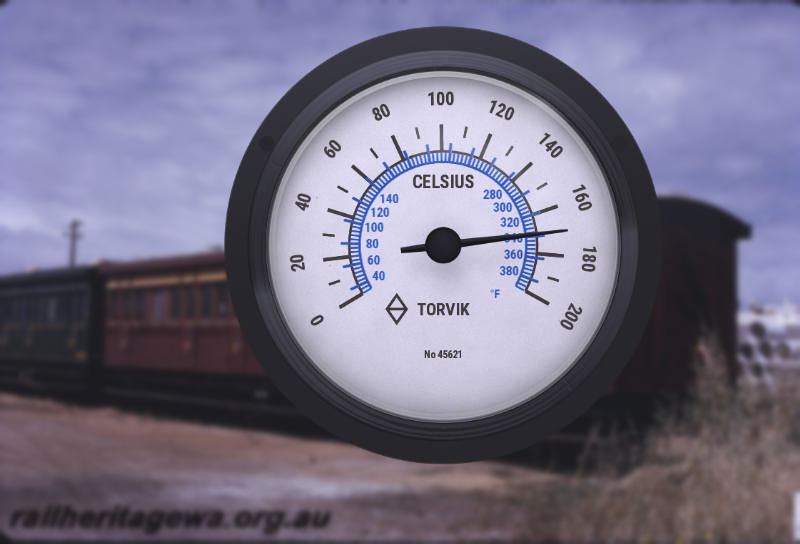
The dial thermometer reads 170 °C
